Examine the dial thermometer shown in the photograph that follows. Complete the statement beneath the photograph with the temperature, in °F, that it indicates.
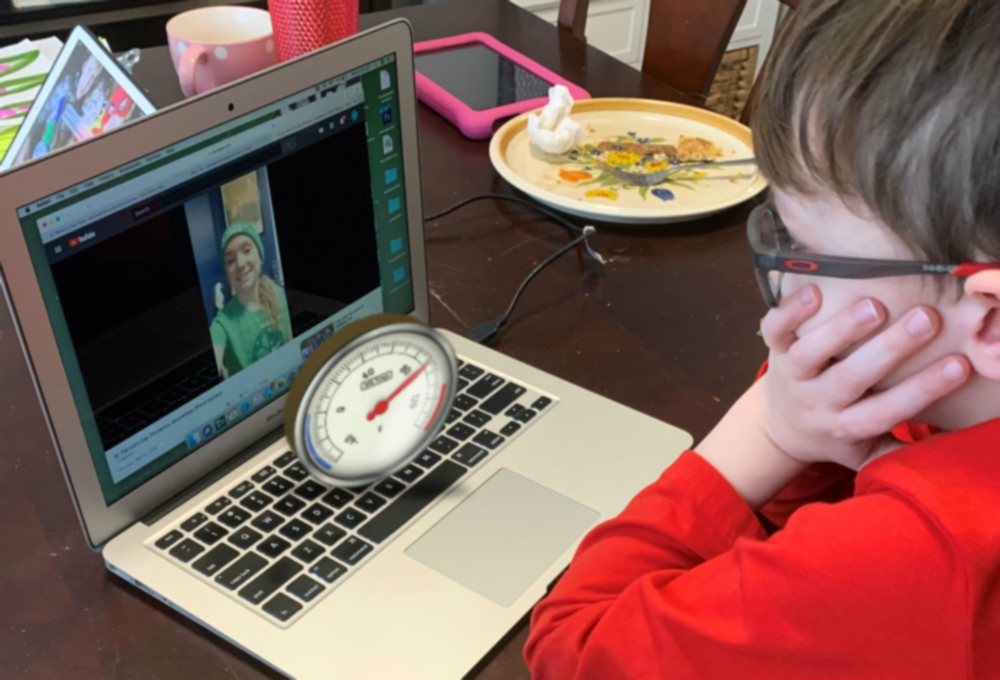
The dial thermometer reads 90 °F
